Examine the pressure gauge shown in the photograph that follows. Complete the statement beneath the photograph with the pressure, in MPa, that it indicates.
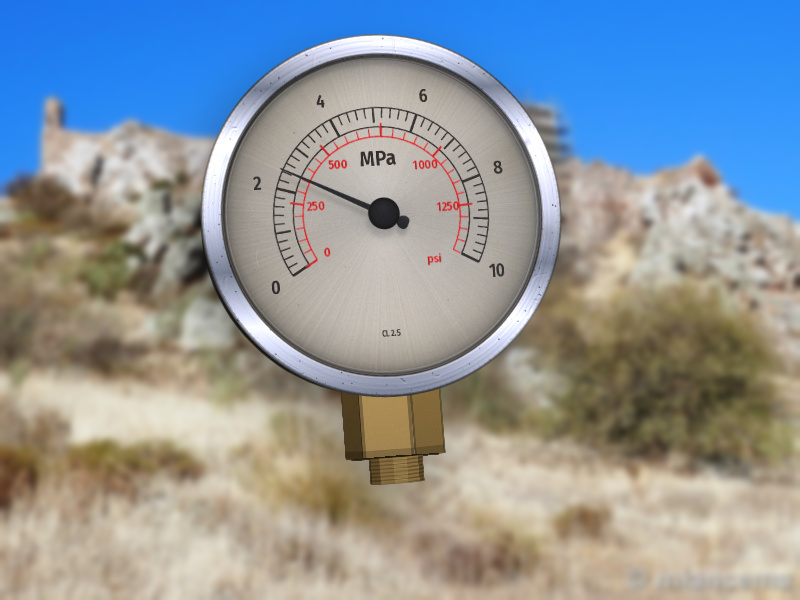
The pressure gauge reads 2.4 MPa
